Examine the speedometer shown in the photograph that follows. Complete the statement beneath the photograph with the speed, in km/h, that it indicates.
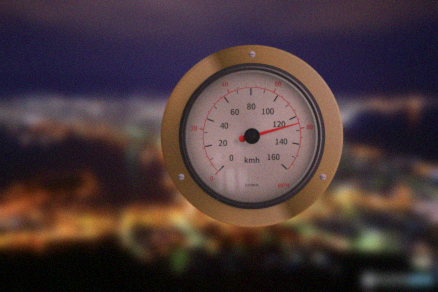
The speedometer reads 125 km/h
